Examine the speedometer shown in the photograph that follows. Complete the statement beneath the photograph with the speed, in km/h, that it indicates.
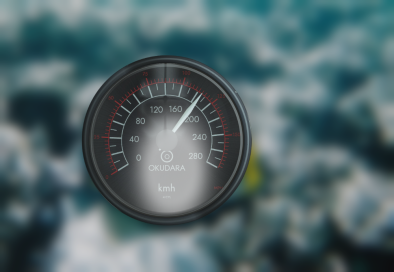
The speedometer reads 185 km/h
